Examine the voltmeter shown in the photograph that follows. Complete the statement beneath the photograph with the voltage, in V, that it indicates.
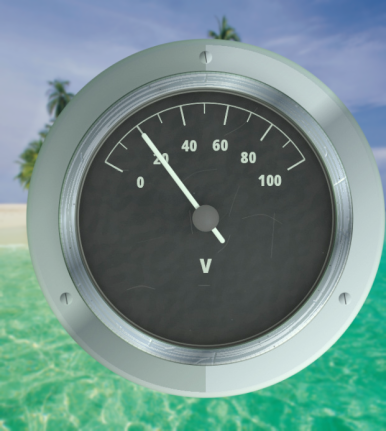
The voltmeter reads 20 V
